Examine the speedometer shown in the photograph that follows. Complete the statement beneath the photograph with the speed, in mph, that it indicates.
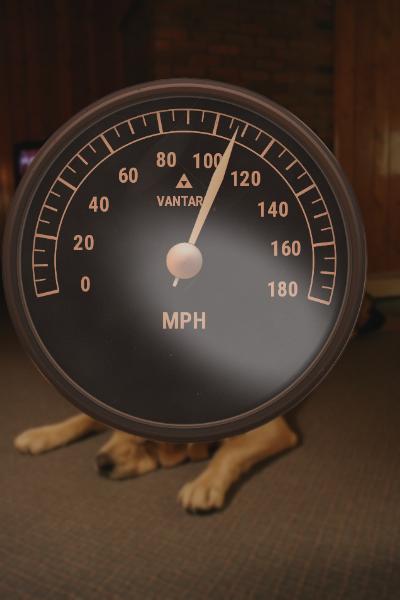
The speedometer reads 107.5 mph
